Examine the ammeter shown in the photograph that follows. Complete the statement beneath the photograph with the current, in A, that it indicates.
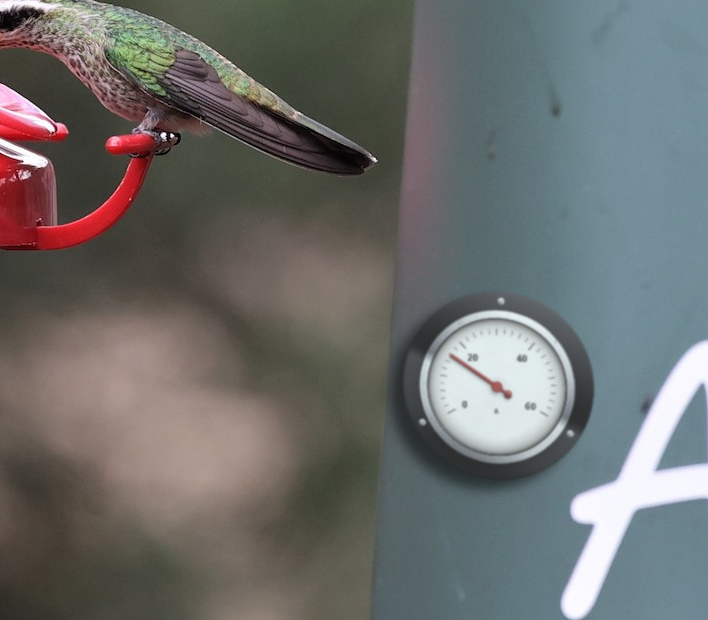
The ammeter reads 16 A
